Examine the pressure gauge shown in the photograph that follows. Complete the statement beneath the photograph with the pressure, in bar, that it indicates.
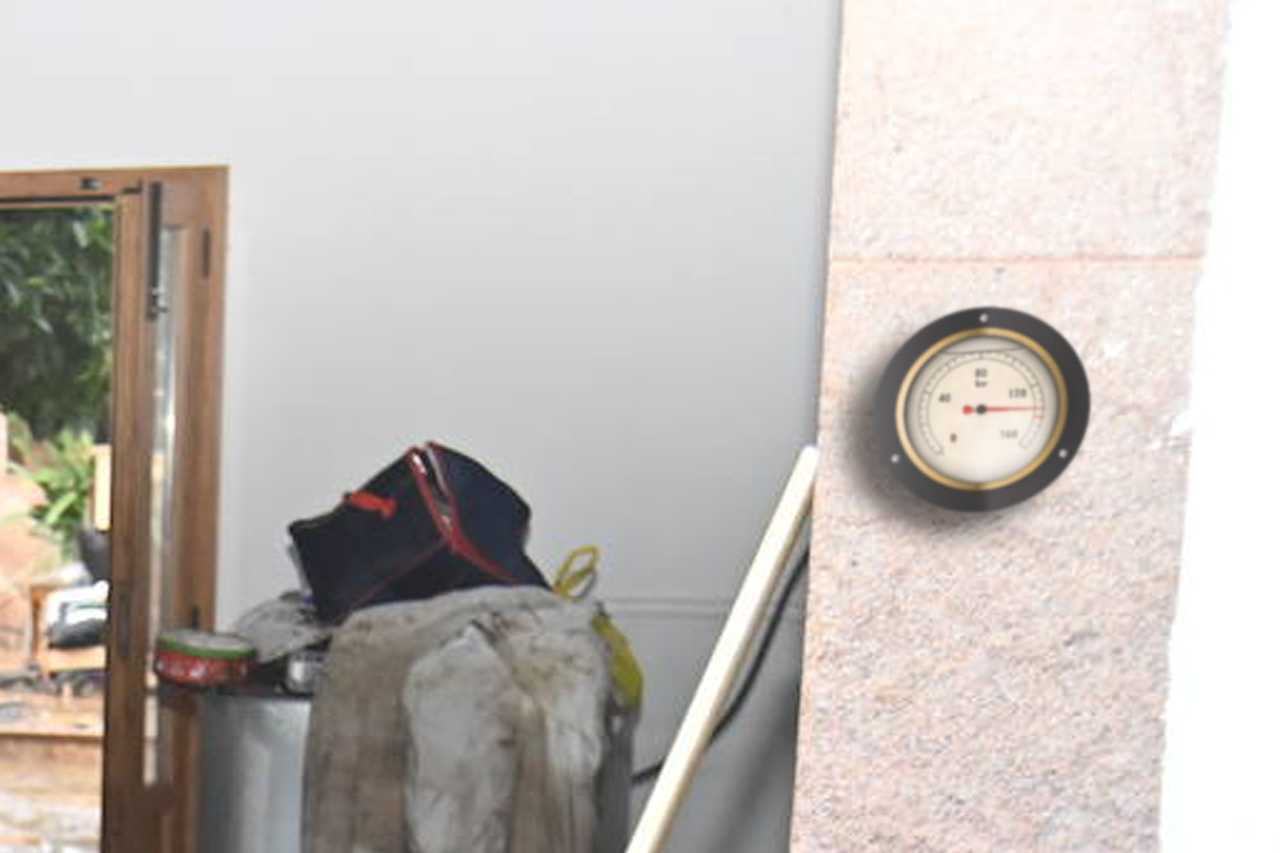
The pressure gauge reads 135 bar
